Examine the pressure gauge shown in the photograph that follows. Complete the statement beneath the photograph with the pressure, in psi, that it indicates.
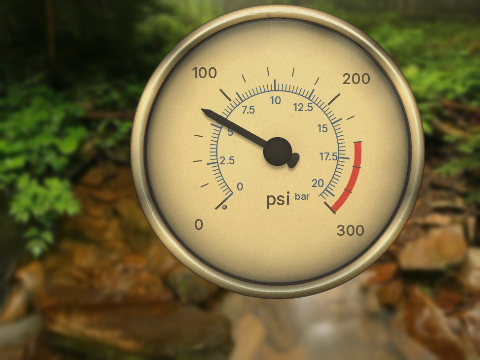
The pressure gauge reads 80 psi
